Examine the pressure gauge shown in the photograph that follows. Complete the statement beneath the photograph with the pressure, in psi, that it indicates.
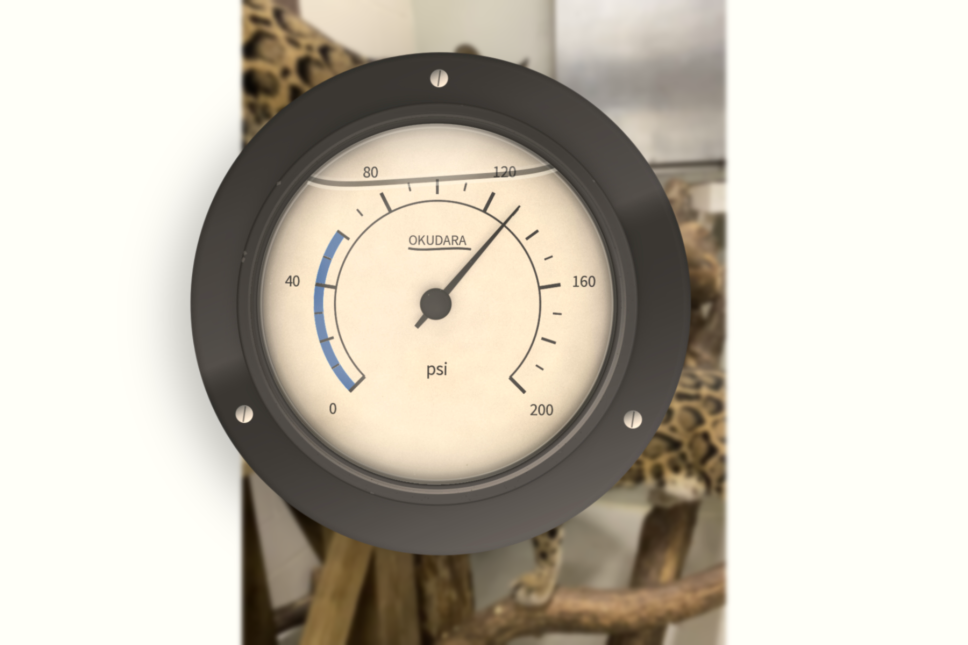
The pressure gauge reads 130 psi
